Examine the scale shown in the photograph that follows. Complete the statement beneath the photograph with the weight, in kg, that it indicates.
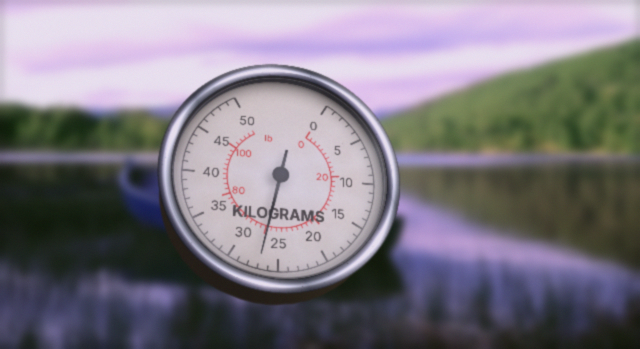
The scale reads 27 kg
